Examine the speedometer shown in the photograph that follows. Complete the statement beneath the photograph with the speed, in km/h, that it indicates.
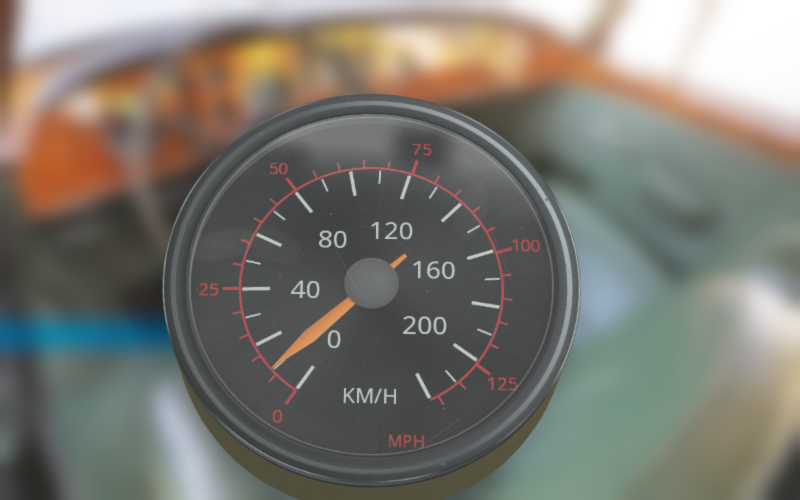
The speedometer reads 10 km/h
